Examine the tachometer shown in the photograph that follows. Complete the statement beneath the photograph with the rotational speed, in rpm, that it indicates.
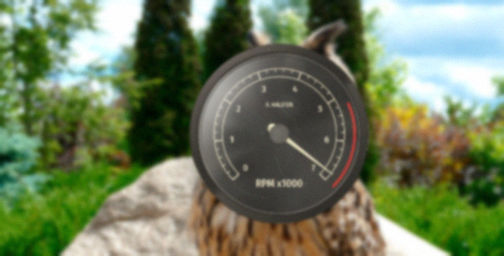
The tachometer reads 6800 rpm
